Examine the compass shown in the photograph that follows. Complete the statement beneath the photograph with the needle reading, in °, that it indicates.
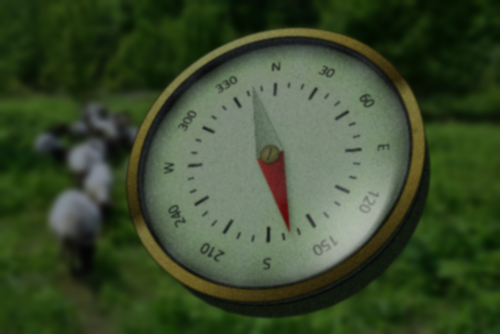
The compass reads 165 °
